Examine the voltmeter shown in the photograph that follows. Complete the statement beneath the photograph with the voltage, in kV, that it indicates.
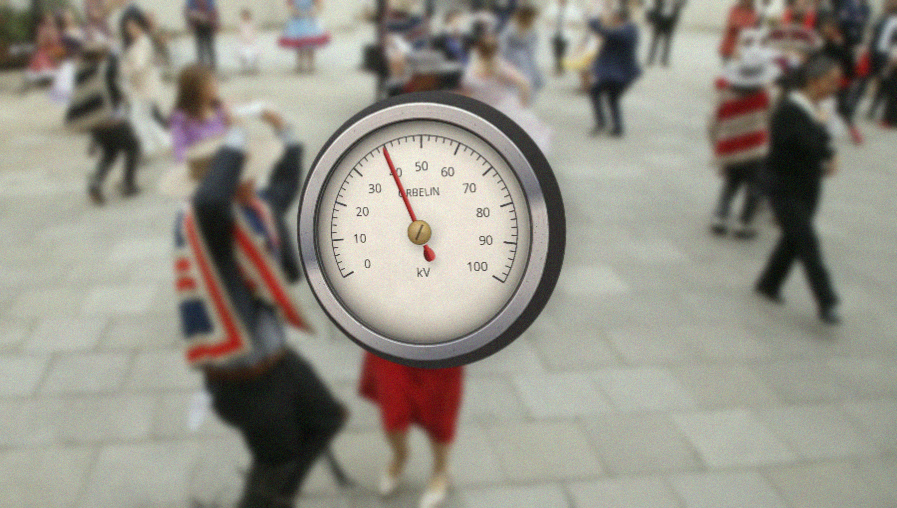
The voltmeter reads 40 kV
